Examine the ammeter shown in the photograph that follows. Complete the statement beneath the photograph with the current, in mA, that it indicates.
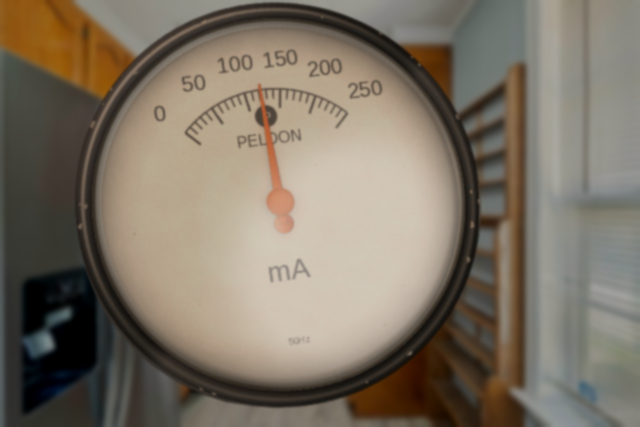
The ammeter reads 120 mA
